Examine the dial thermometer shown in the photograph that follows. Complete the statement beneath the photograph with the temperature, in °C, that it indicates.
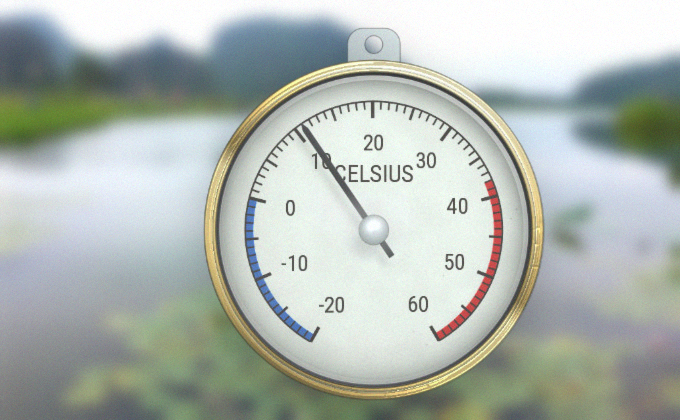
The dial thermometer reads 11 °C
